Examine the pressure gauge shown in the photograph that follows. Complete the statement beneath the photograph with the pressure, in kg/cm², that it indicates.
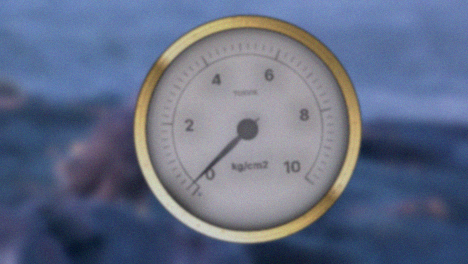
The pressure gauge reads 0.2 kg/cm²
